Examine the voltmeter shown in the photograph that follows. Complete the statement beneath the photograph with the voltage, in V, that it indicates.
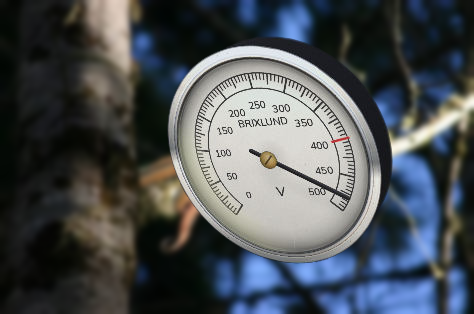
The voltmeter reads 475 V
